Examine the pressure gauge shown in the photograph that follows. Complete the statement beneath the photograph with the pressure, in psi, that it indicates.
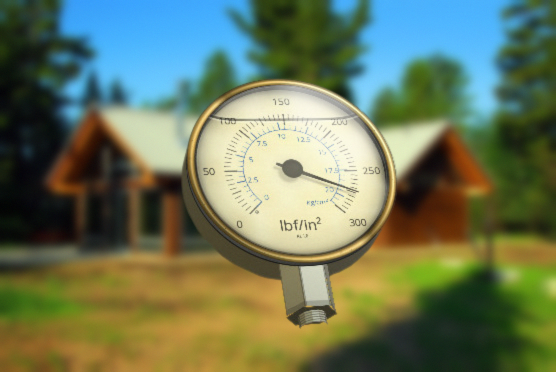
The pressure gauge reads 275 psi
